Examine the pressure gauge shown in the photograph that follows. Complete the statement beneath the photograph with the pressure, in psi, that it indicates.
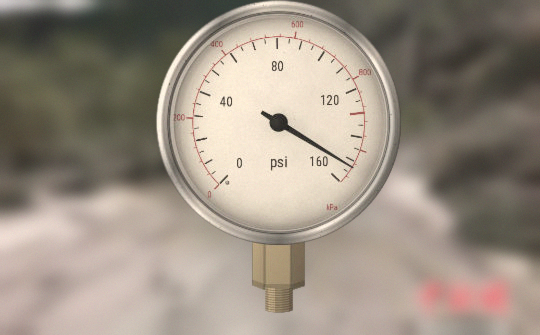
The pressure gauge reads 152.5 psi
